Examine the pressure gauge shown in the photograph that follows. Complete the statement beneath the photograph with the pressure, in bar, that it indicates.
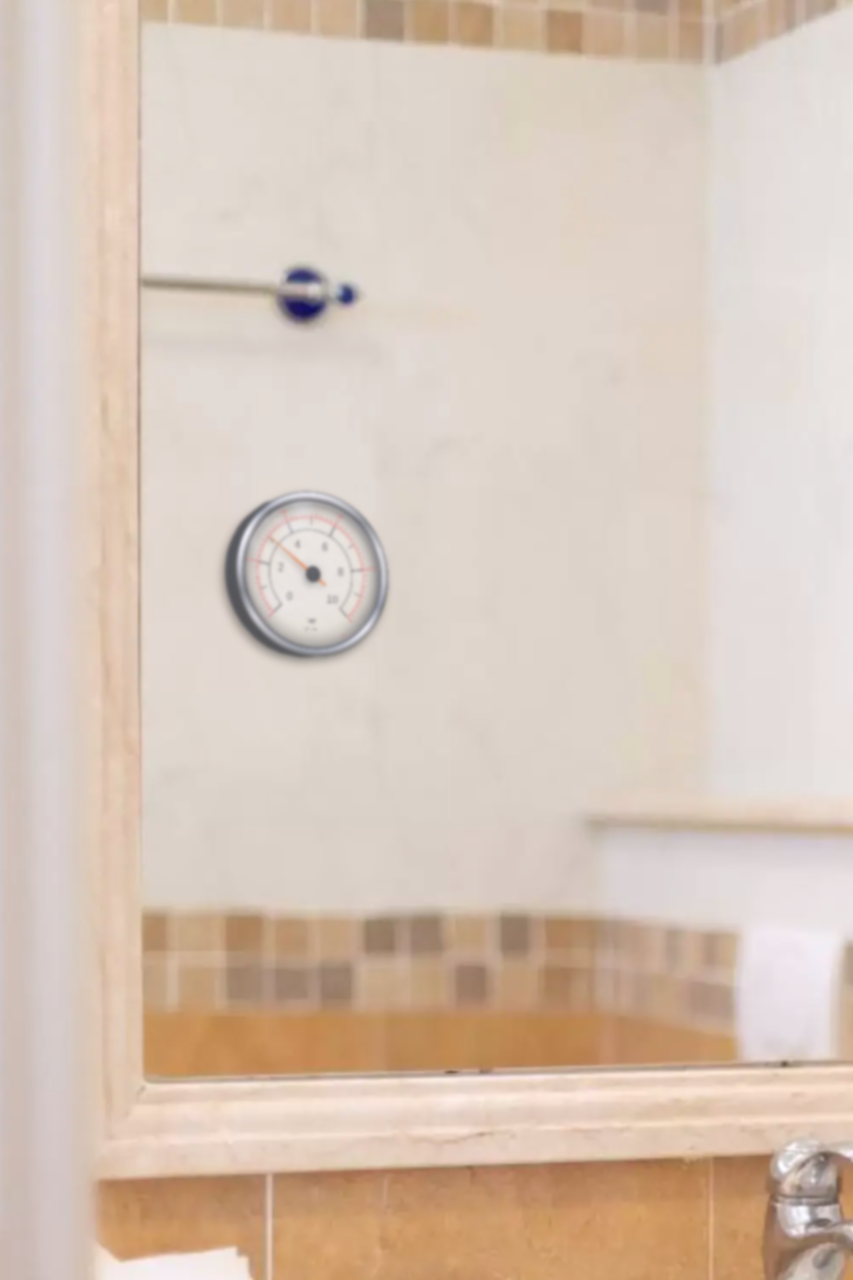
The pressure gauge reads 3 bar
